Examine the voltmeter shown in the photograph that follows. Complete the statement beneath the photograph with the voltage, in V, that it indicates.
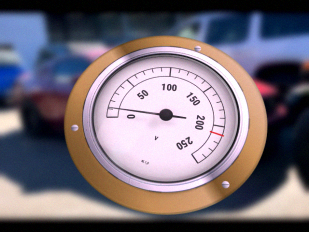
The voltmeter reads 10 V
